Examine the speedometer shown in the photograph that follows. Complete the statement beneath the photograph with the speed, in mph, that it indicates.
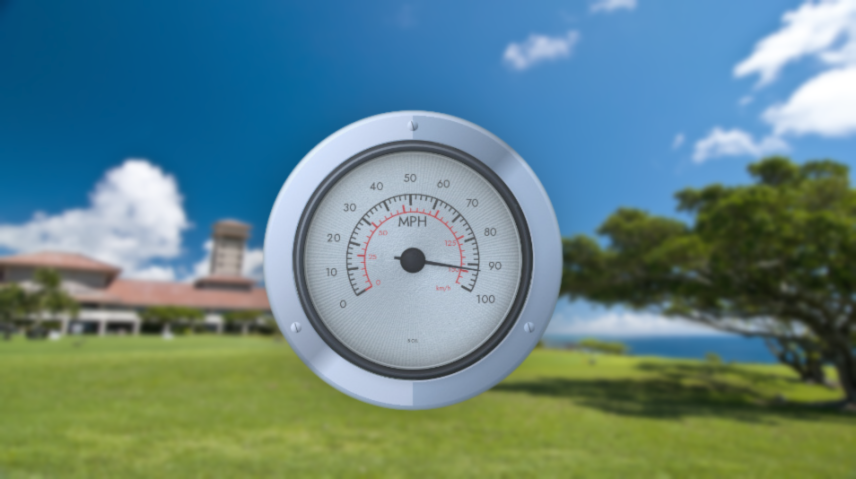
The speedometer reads 92 mph
